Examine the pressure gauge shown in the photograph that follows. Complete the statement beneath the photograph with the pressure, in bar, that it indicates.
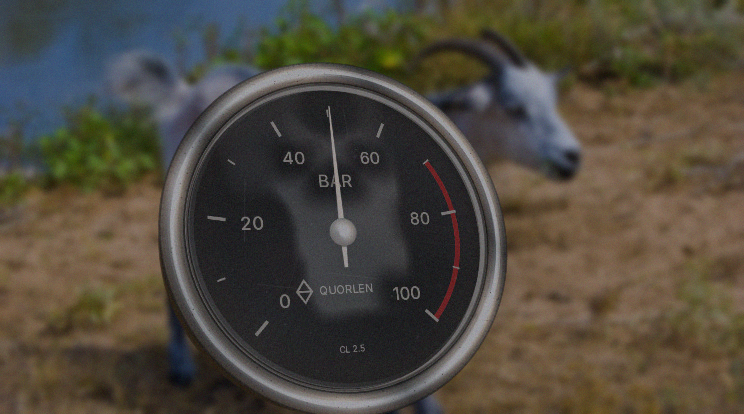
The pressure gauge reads 50 bar
